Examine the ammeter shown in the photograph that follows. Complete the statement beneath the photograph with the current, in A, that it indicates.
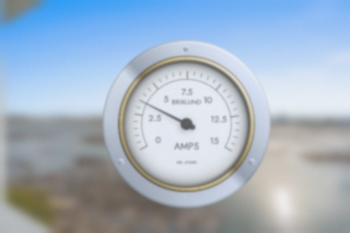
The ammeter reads 3.5 A
